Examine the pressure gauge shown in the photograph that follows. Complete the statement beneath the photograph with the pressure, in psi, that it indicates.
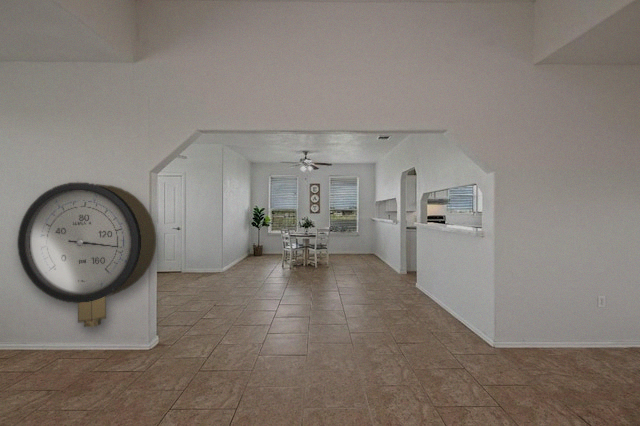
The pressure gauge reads 135 psi
